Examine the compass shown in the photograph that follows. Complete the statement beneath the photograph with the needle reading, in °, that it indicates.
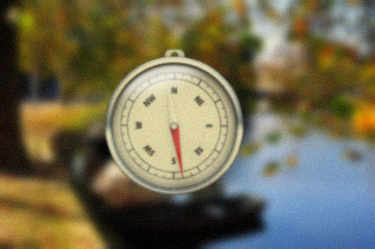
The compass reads 170 °
